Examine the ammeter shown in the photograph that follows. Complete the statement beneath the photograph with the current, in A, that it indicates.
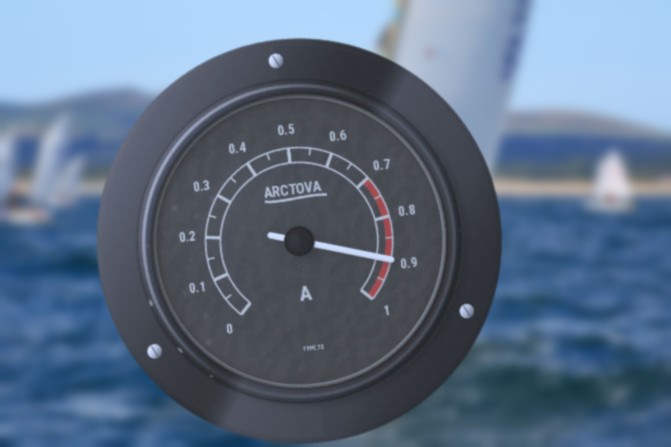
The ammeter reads 0.9 A
